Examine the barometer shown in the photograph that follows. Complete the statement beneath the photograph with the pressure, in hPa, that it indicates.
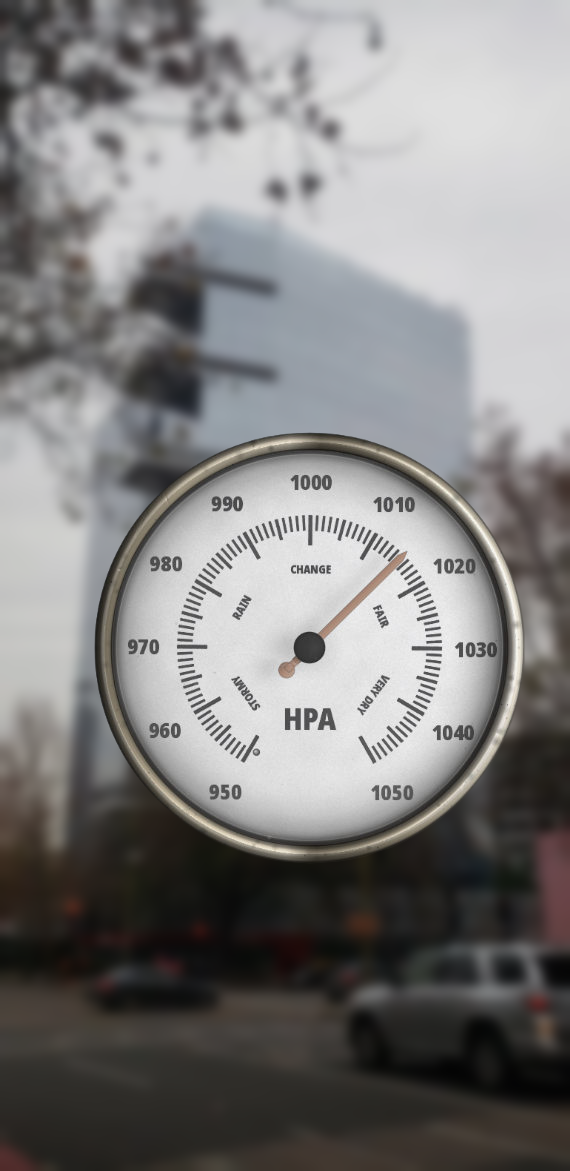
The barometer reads 1015 hPa
